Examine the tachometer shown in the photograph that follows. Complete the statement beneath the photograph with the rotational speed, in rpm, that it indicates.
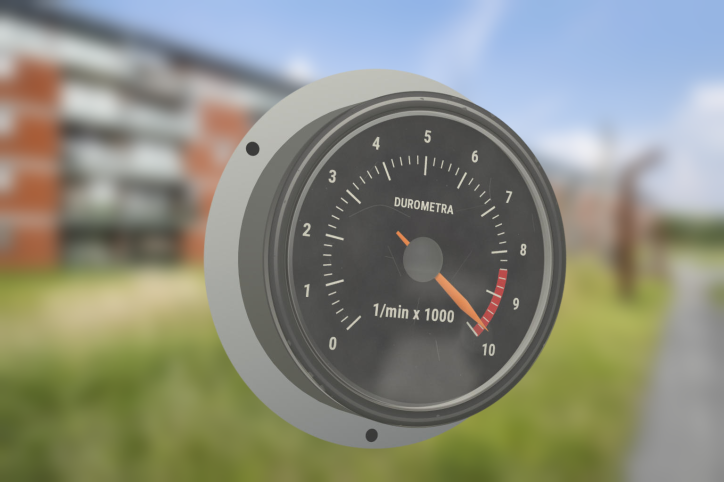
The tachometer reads 9800 rpm
